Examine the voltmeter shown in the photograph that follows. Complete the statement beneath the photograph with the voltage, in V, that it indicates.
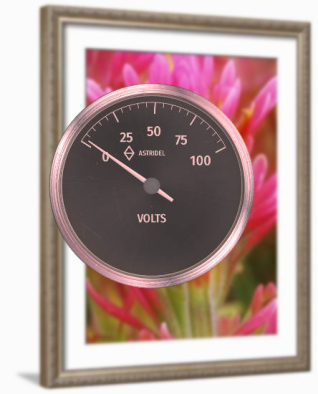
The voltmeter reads 2.5 V
